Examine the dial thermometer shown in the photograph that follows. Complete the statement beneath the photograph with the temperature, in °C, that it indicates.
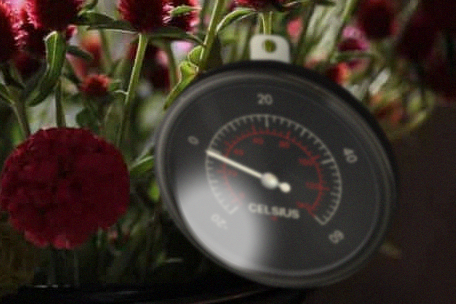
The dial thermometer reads 0 °C
